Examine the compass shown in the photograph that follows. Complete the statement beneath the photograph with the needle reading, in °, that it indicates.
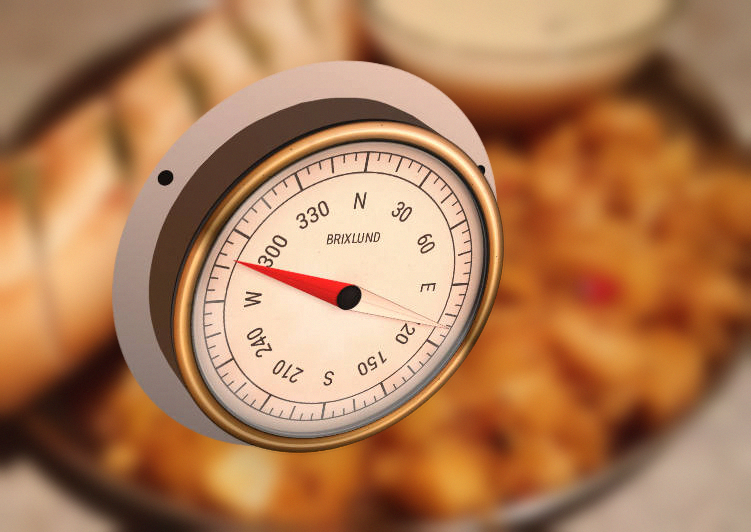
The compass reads 290 °
